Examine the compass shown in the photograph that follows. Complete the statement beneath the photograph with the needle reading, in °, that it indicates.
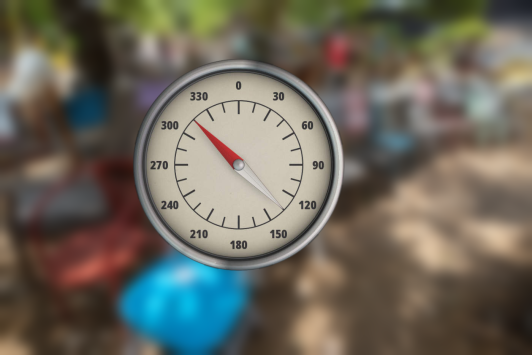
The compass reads 315 °
